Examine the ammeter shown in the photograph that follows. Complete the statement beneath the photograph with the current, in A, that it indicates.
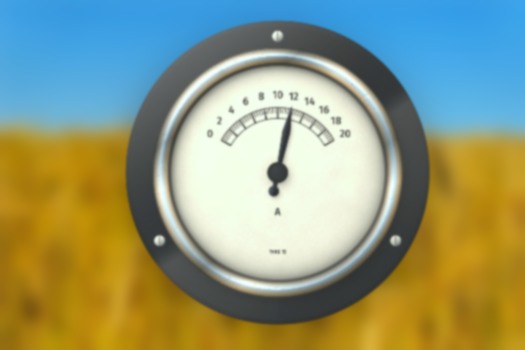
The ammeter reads 12 A
